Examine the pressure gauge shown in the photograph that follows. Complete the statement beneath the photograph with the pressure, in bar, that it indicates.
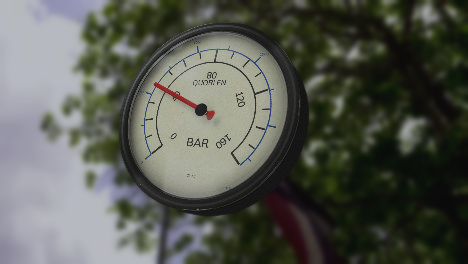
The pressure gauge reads 40 bar
